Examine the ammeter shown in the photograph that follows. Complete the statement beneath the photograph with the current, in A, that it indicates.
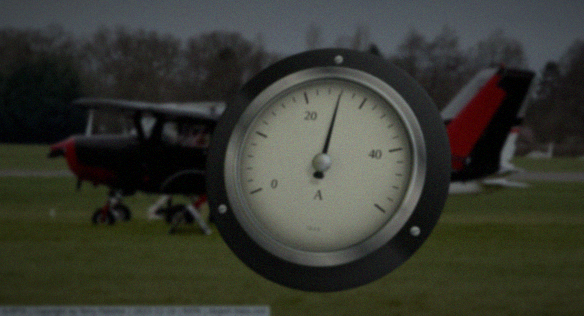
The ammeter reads 26 A
